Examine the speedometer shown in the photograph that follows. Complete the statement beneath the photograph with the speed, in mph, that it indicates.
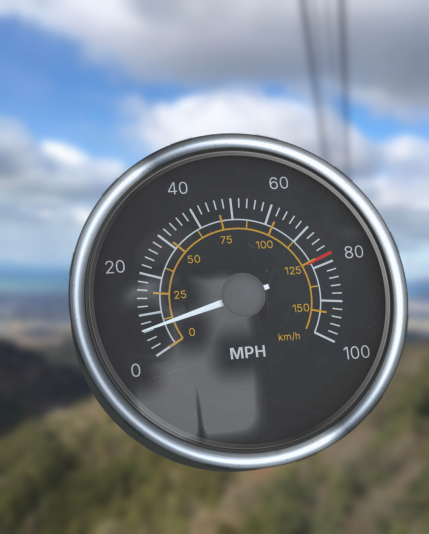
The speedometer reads 6 mph
